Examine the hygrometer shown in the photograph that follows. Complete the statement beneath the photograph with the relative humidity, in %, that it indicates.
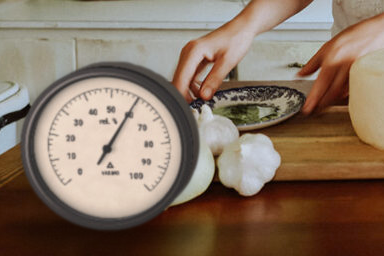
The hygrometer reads 60 %
